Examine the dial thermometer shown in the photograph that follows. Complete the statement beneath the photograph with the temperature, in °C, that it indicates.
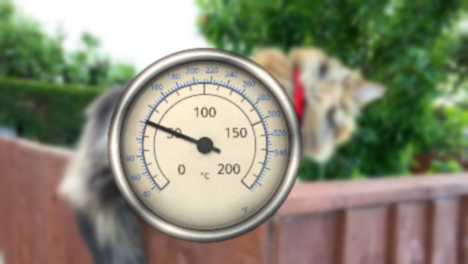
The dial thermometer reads 50 °C
